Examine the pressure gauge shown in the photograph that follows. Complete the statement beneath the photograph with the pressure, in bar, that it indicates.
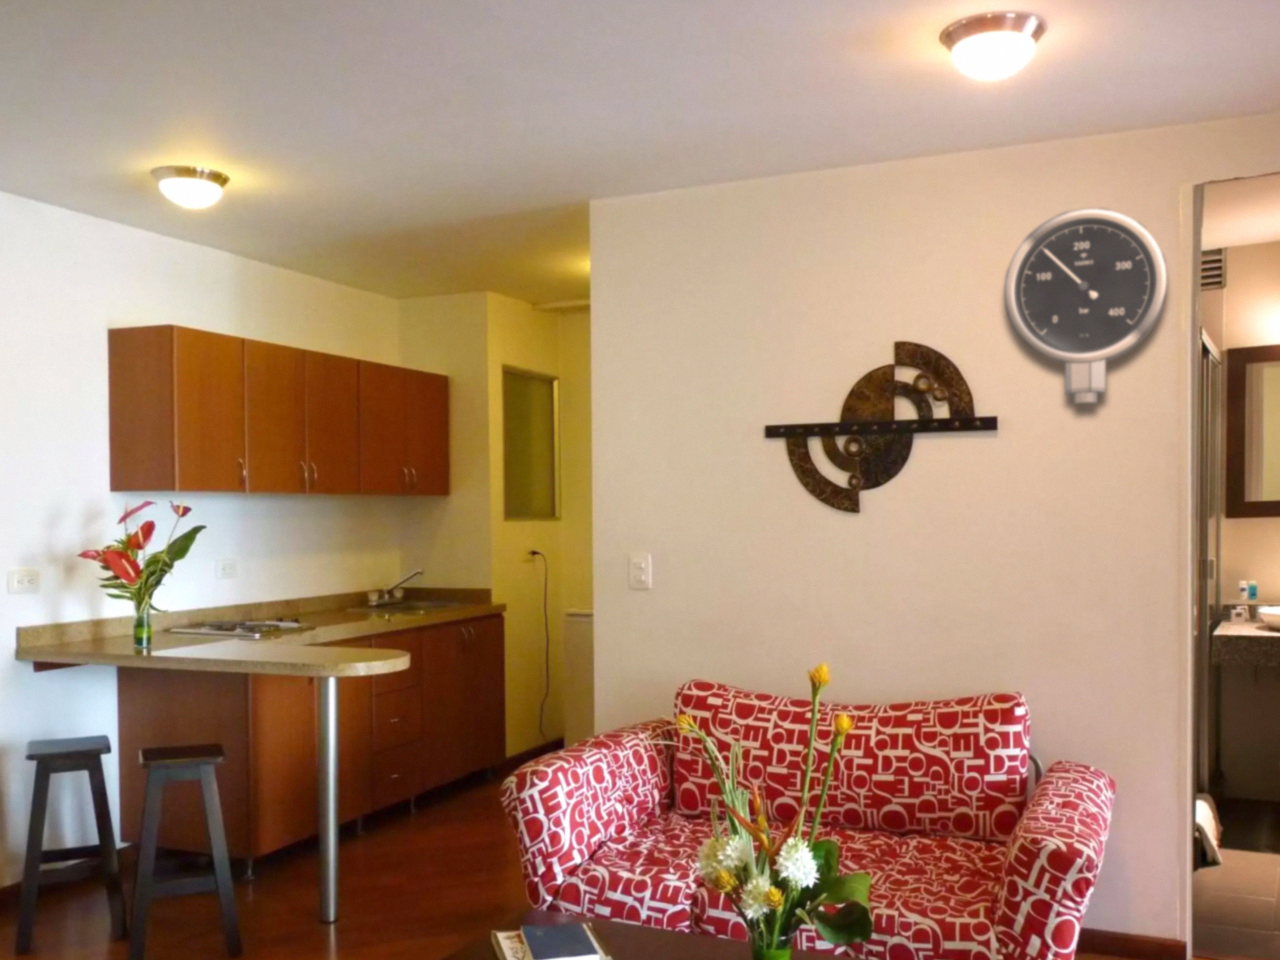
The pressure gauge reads 140 bar
